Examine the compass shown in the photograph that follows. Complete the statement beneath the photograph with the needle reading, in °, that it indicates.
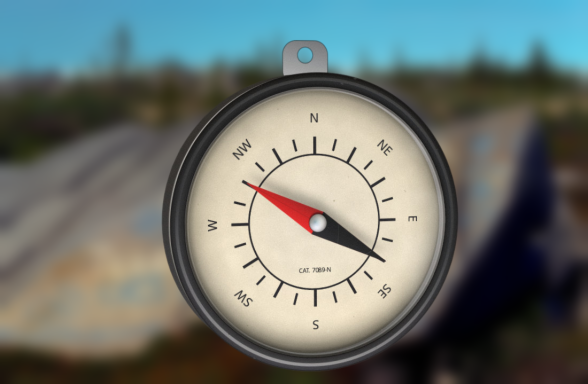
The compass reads 300 °
